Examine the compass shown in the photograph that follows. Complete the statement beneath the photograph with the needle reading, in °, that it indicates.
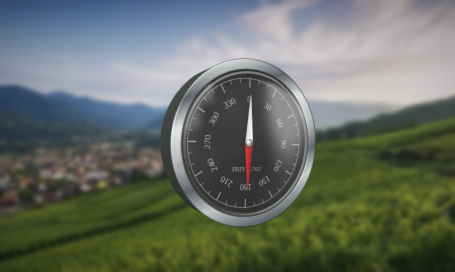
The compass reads 180 °
